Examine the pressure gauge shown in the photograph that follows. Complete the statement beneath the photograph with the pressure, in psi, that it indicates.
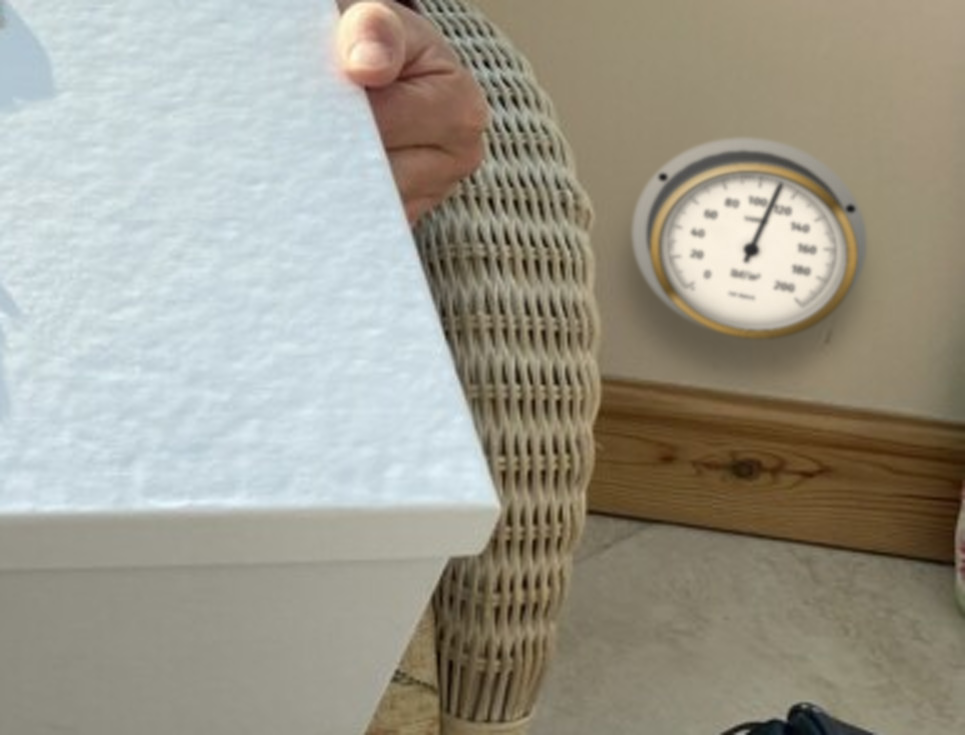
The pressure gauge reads 110 psi
